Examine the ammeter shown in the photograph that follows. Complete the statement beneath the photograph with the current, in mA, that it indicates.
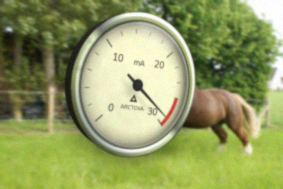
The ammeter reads 29 mA
